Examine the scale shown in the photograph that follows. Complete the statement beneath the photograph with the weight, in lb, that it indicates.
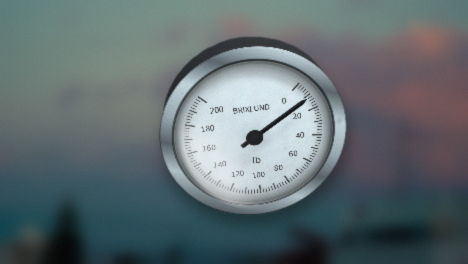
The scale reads 10 lb
